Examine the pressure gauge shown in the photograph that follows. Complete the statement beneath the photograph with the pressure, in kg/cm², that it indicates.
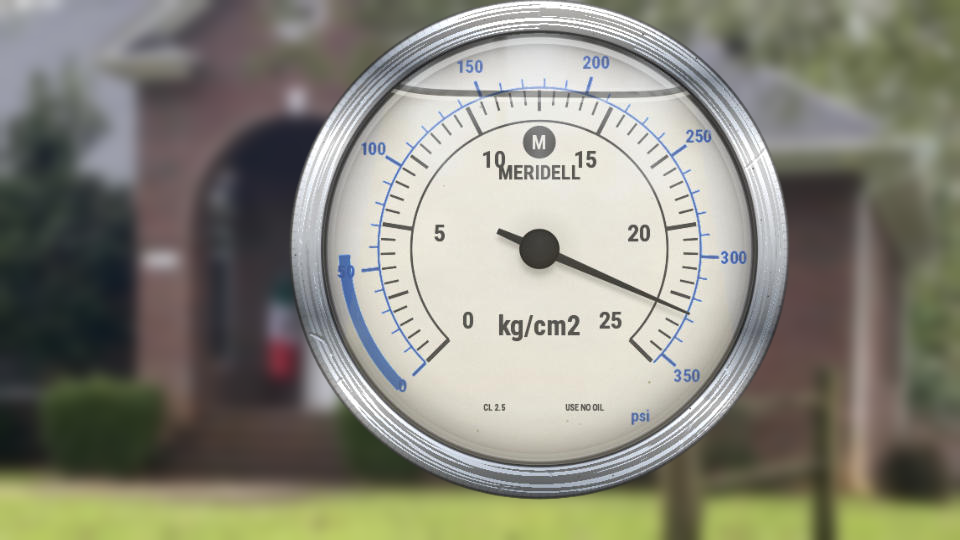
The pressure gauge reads 23 kg/cm²
